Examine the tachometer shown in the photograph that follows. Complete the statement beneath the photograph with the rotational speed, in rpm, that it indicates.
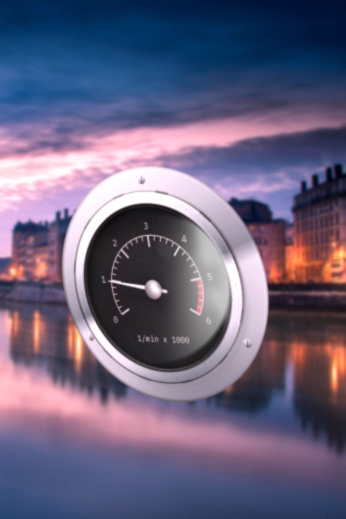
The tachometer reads 1000 rpm
